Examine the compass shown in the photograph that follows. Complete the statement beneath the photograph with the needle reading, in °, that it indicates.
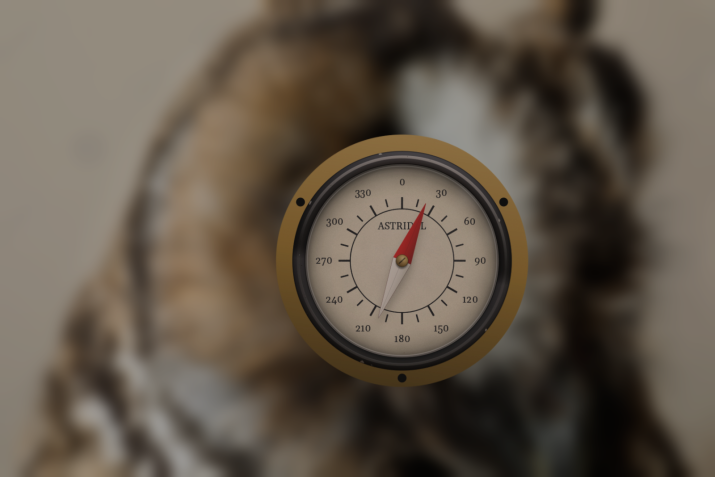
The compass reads 22.5 °
